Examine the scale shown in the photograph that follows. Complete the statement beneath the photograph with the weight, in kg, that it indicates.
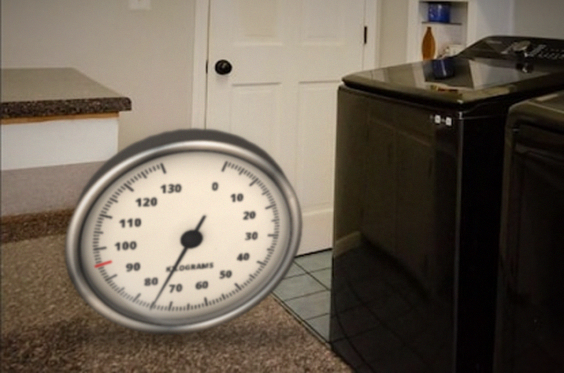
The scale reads 75 kg
